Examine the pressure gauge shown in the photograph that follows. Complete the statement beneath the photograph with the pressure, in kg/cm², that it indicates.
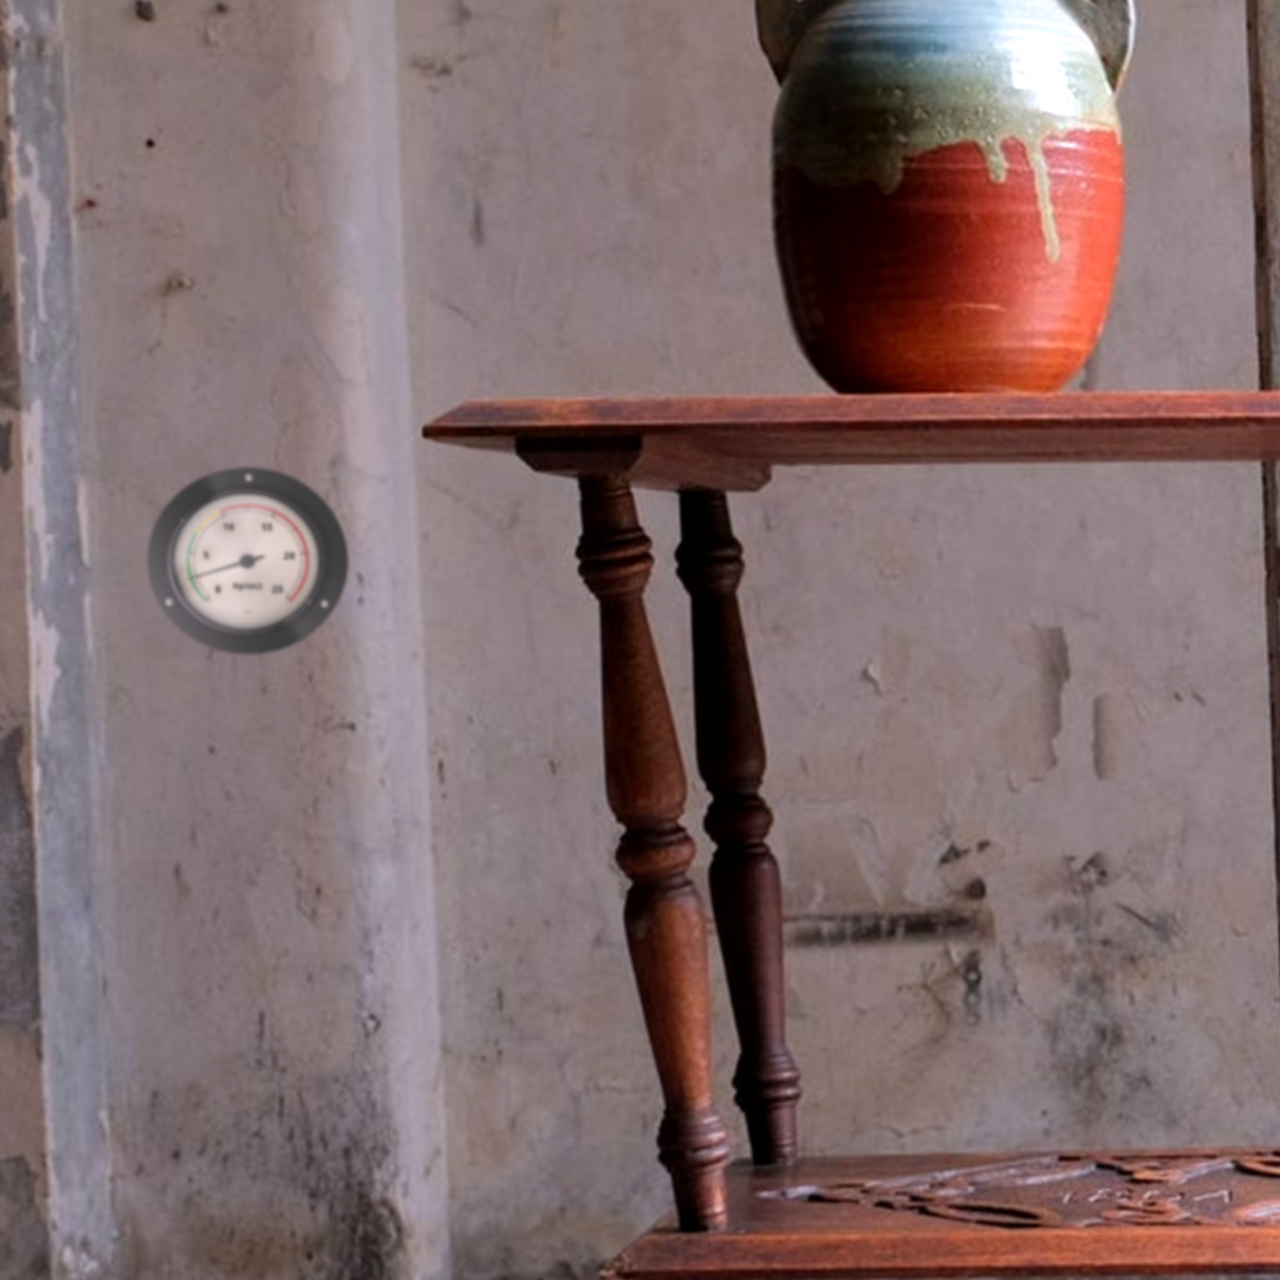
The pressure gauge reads 2.5 kg/cm²
